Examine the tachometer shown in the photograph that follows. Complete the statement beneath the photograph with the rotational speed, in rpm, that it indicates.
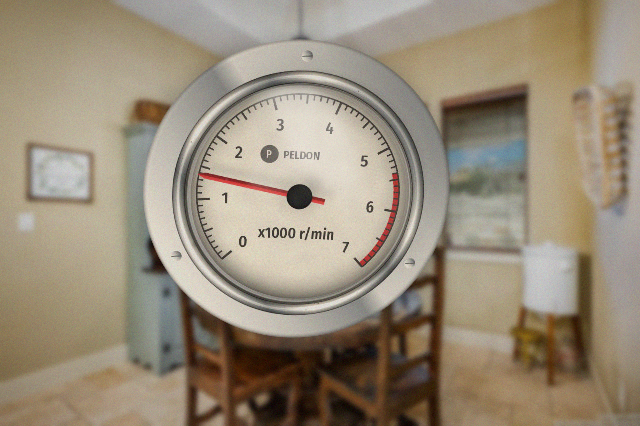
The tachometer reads 1400 rpm
